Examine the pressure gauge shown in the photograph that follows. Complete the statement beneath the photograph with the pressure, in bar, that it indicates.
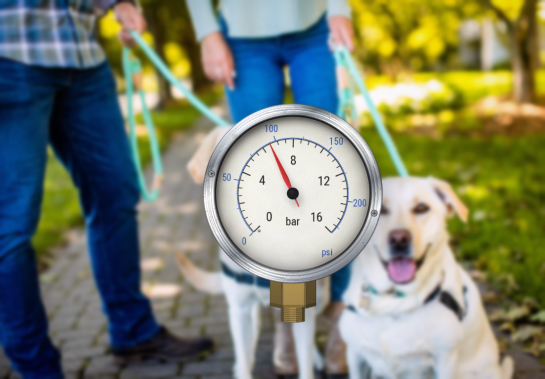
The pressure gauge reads 6.5 bar
